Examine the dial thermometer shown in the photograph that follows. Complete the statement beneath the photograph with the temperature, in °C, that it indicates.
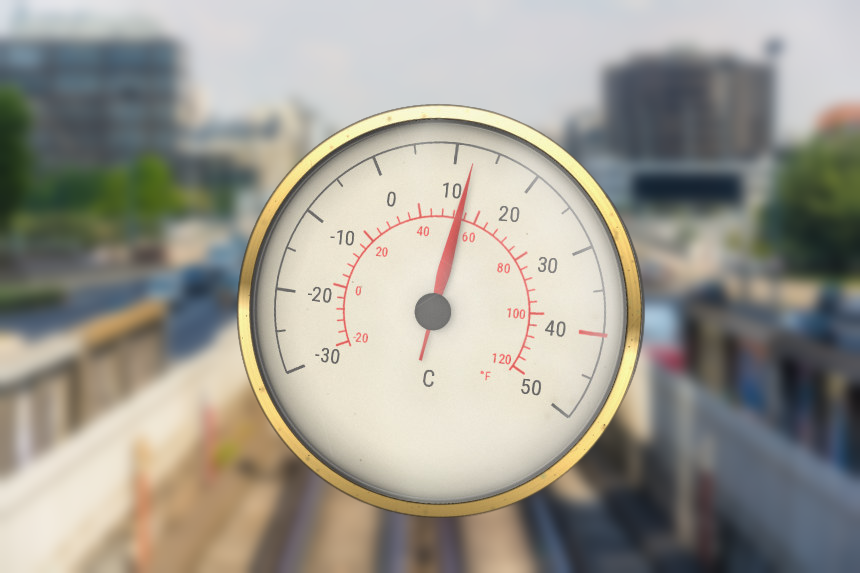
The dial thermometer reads 12.5 °C
